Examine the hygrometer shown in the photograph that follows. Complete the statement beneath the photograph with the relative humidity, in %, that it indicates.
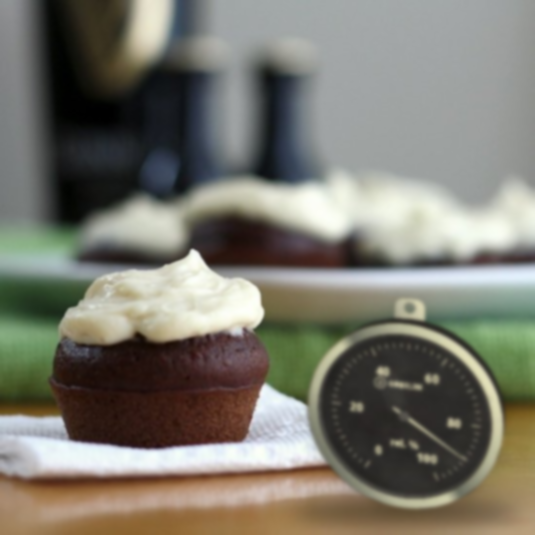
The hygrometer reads 90 %
